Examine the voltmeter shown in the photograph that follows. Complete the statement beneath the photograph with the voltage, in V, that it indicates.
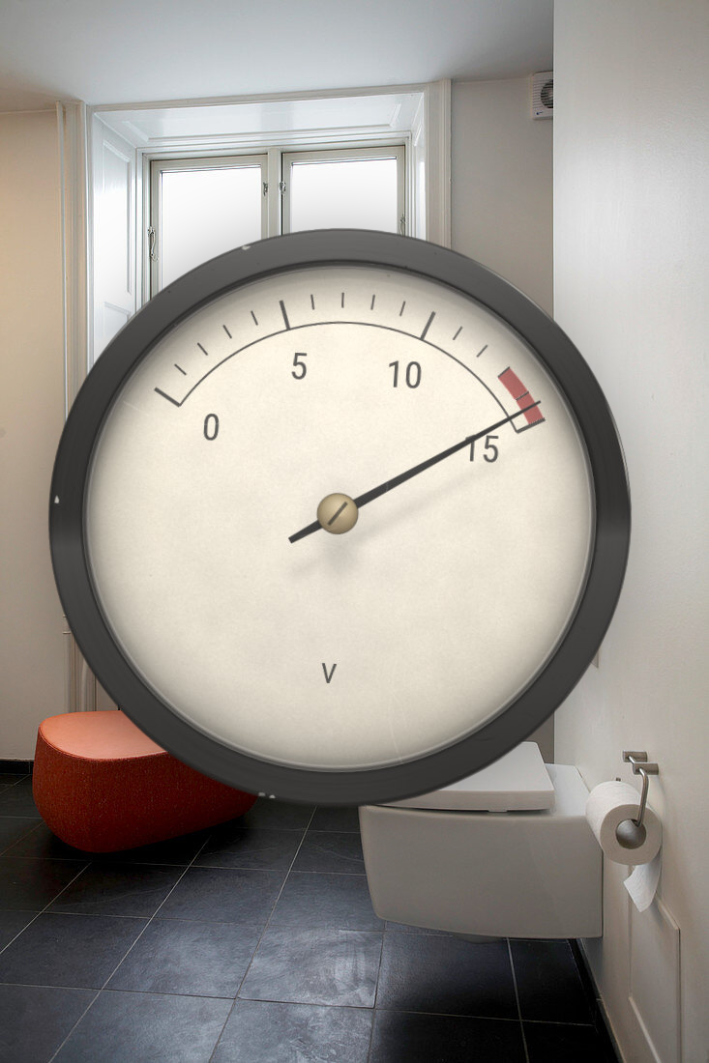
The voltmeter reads 14.5 V
